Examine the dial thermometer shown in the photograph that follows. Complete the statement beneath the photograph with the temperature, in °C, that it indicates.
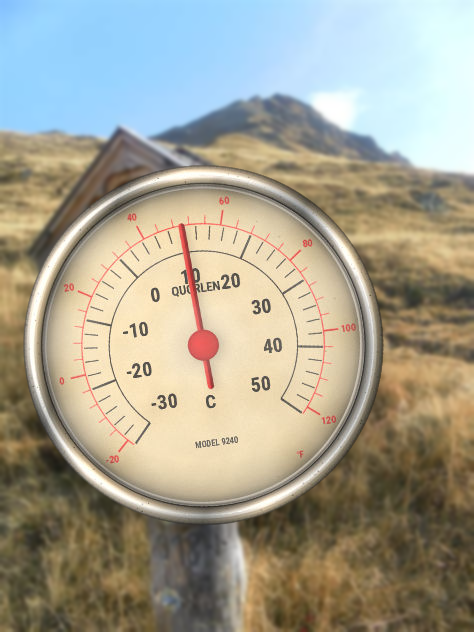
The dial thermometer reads 10 °C
